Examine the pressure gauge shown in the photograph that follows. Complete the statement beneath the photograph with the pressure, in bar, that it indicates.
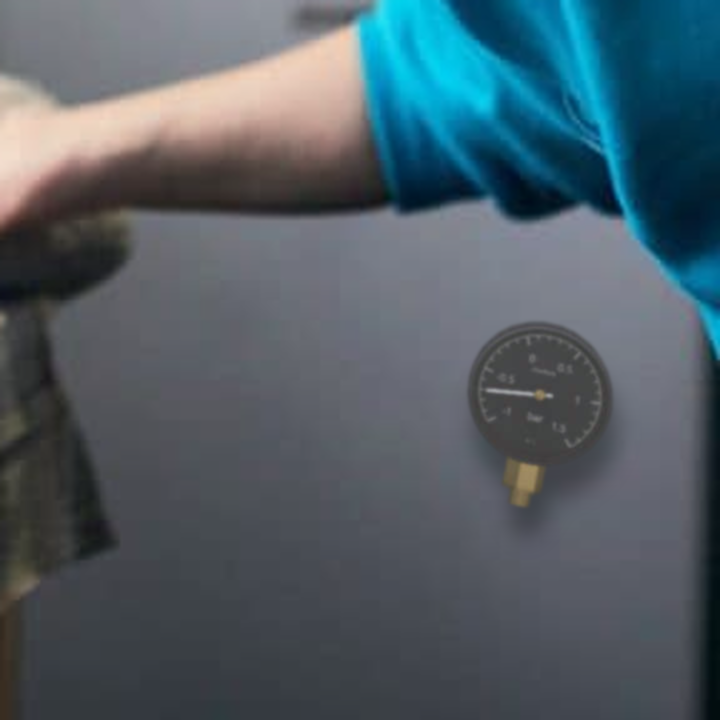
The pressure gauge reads -0.7 bar
